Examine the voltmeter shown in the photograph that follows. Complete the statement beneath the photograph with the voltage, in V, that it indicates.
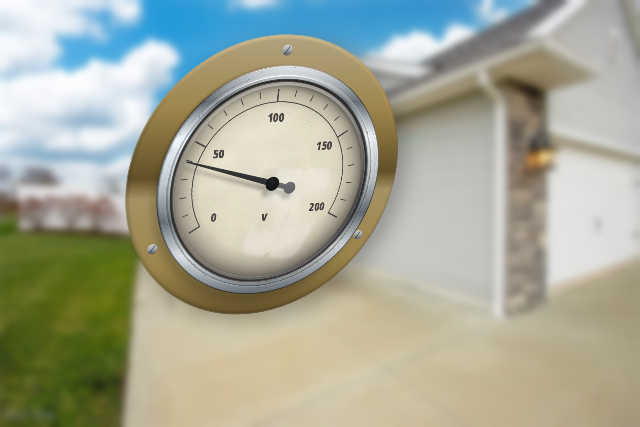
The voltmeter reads 40 V
